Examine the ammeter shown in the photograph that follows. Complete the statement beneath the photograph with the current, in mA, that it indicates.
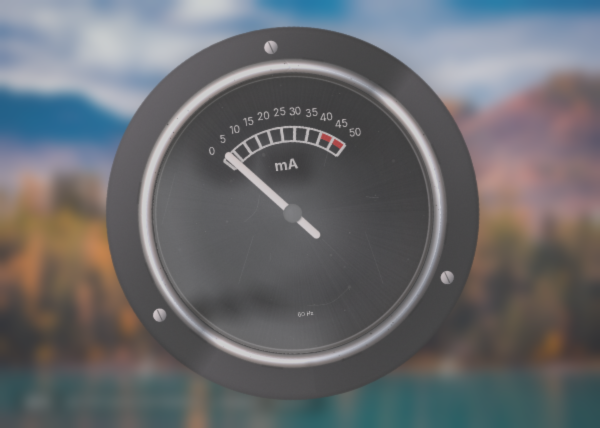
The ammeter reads 2.5 mA
